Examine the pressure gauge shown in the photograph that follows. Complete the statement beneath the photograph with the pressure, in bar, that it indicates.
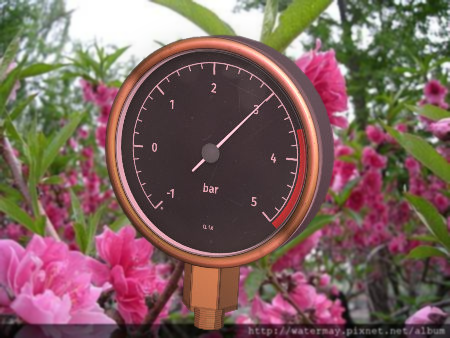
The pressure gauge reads 3 bar
